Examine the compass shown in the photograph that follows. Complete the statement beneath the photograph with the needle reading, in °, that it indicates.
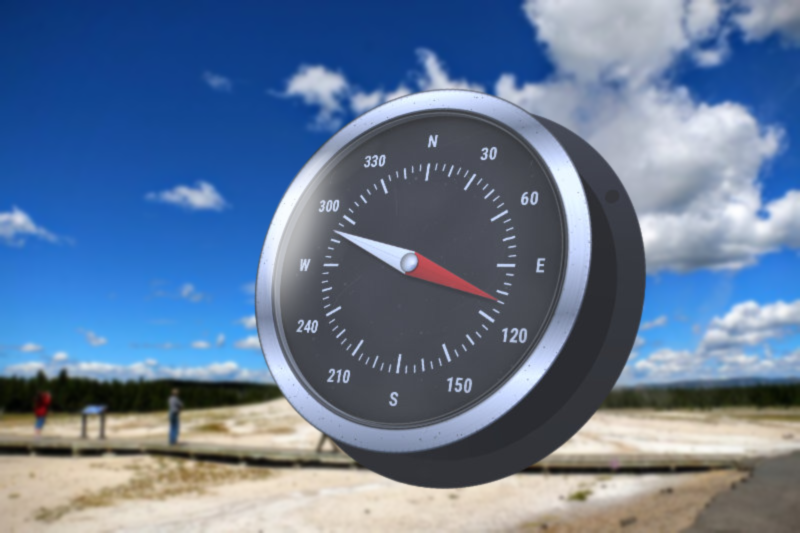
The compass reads 110 °
